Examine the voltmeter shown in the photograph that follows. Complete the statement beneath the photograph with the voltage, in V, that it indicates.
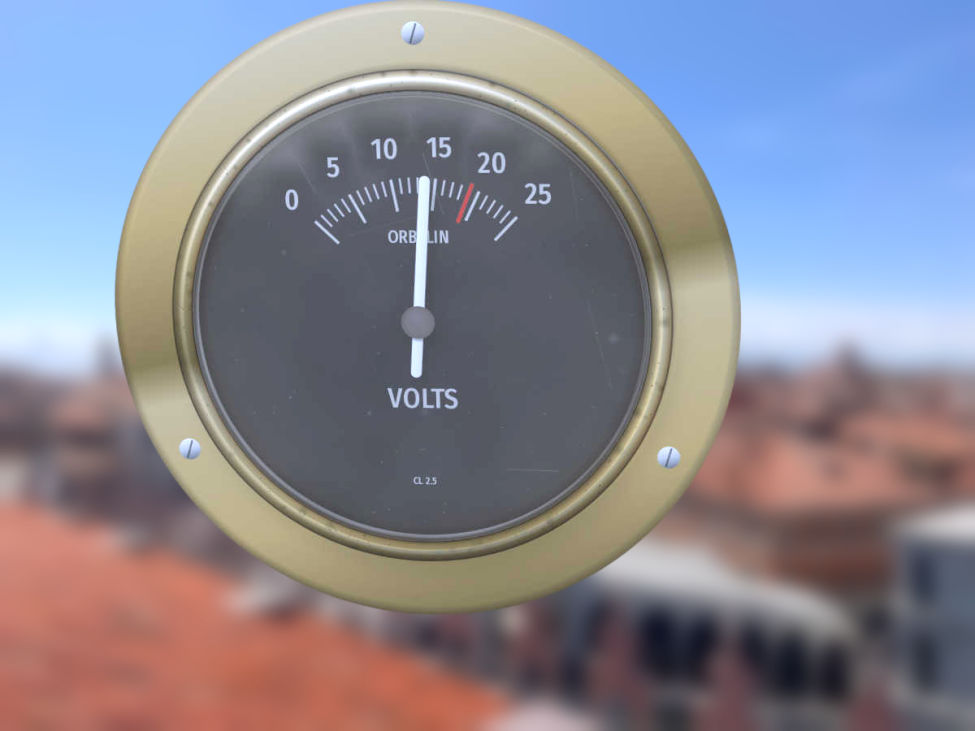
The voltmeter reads 14 V
